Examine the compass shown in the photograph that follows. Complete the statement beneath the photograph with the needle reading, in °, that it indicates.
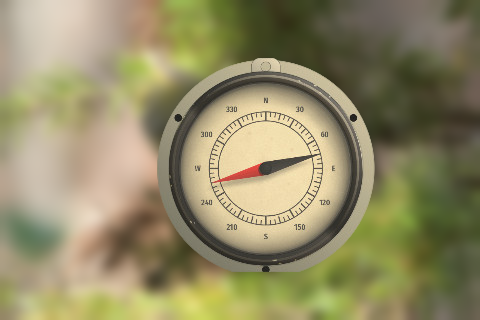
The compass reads 255 °
